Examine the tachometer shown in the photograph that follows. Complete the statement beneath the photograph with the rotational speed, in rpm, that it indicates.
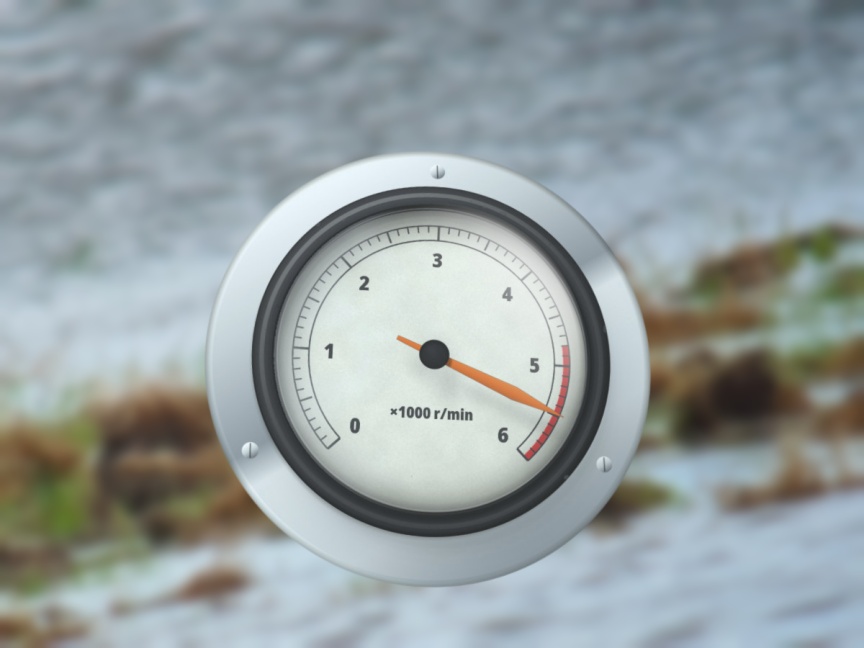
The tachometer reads 5500 rpm
